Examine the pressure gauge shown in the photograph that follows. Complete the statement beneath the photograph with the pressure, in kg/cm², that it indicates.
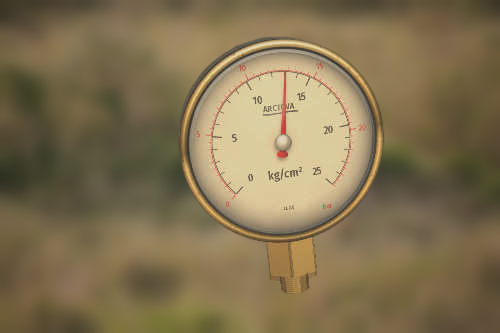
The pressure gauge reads 13 kg/cm²
